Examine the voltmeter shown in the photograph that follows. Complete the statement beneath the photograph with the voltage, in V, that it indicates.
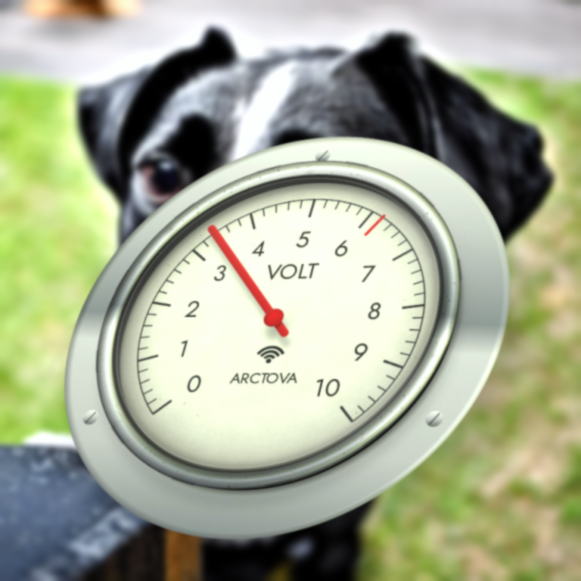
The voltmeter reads 3.4 V
